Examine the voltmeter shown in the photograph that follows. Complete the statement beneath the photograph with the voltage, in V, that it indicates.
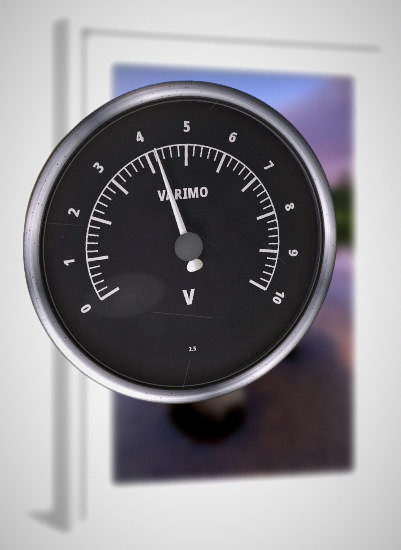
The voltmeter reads 4.2 V
